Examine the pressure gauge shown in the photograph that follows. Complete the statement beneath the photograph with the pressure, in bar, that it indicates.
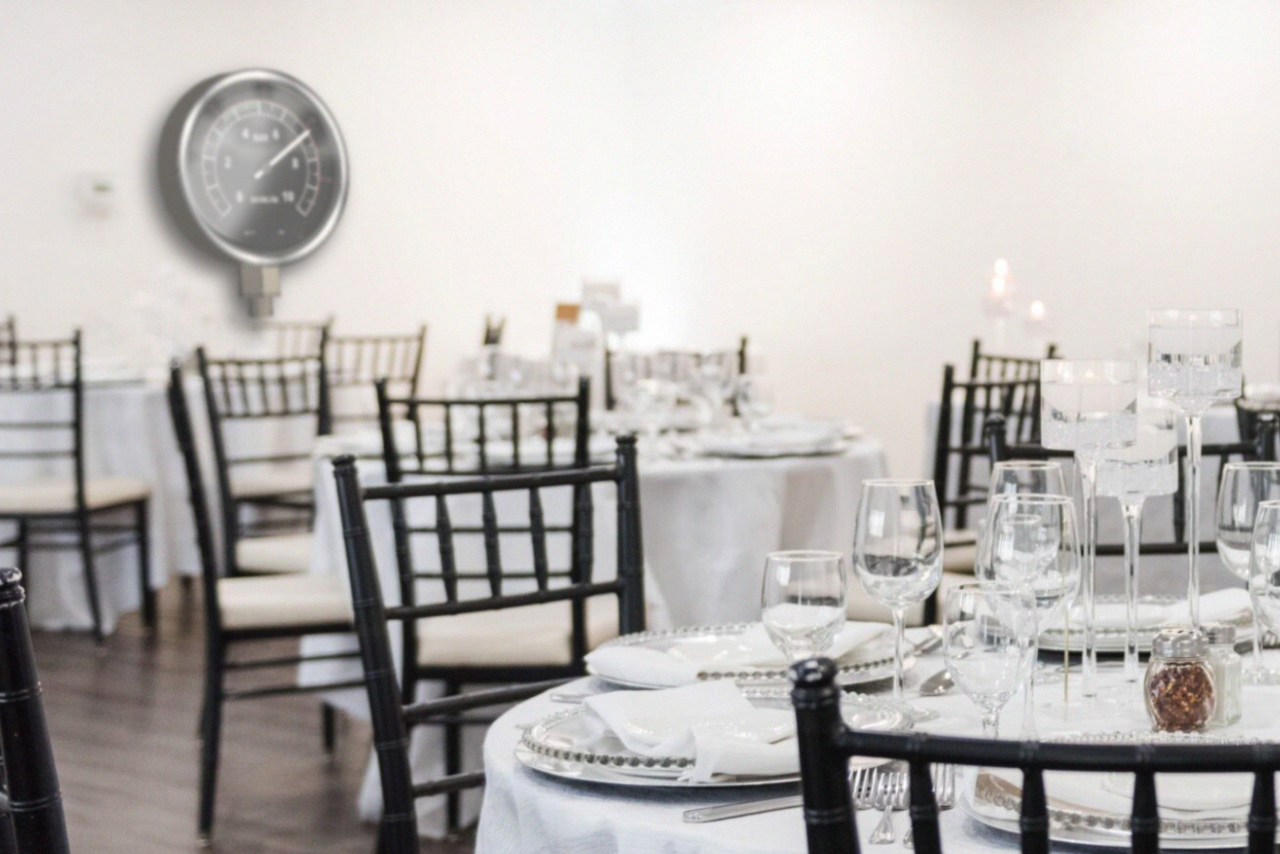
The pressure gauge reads 7 bar
